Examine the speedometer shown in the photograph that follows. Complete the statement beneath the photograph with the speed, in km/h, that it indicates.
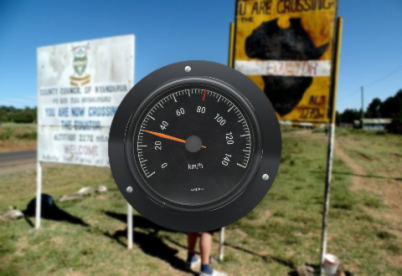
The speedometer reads 30 km/h
